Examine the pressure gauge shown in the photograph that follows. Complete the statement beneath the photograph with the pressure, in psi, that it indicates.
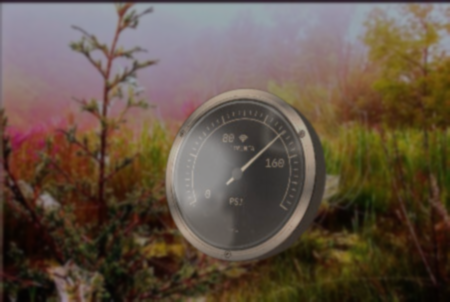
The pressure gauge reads 140 psi
